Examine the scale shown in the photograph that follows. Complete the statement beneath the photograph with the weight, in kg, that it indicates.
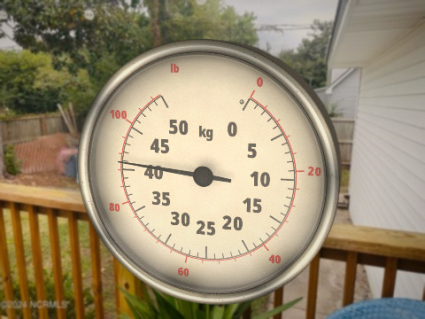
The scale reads 41 kg
